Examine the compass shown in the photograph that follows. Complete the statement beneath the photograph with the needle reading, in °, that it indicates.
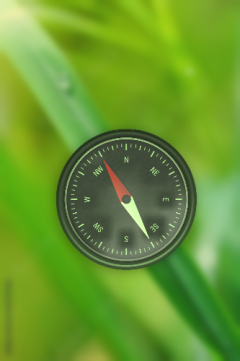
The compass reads 330 °
